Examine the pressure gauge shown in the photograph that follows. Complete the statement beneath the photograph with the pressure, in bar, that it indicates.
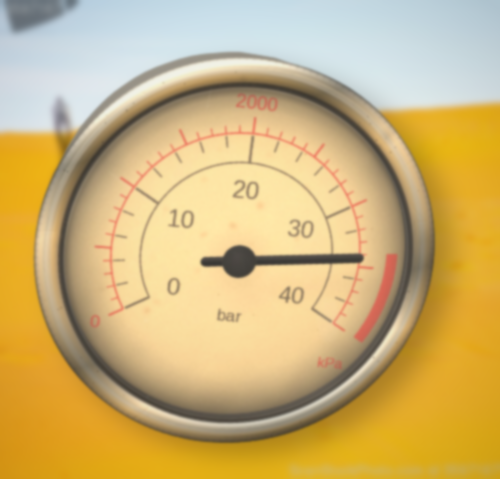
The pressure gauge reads 34 bar
